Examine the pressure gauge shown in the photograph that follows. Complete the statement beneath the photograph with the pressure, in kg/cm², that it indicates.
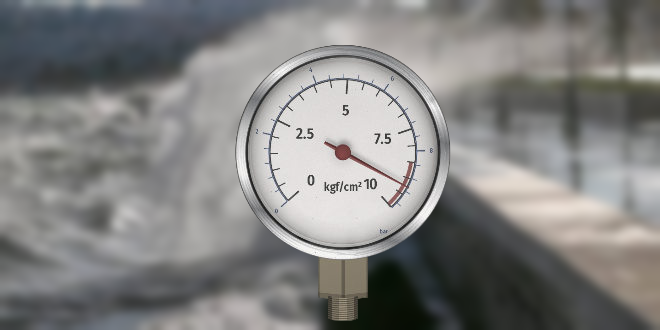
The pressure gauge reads 9.25 kg/cm²
